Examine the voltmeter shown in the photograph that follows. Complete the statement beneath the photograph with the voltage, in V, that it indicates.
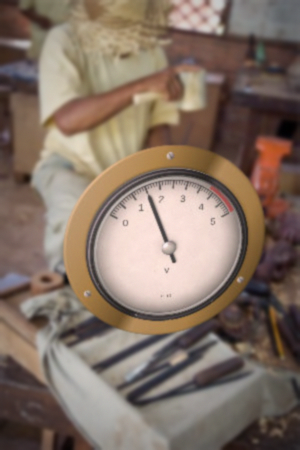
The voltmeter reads 1.5 V
